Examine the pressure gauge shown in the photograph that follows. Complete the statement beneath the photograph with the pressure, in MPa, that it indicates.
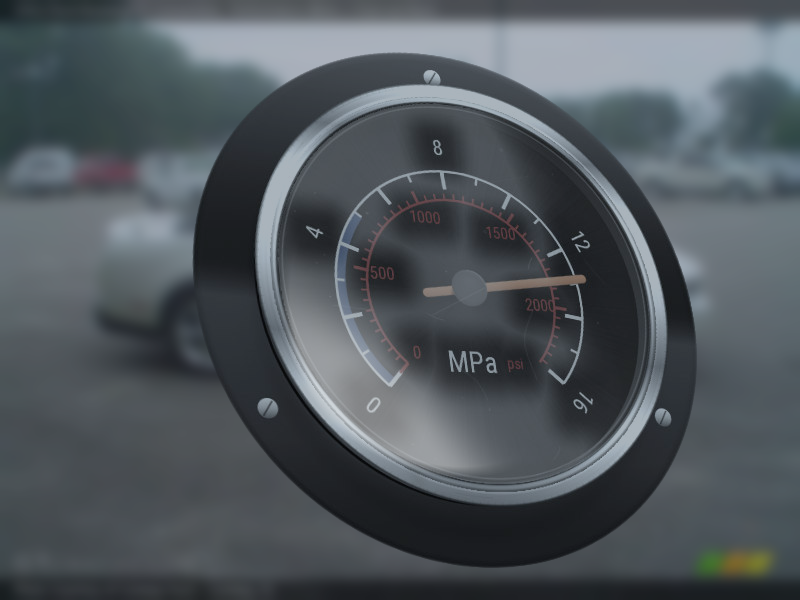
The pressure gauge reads 13 MPa
